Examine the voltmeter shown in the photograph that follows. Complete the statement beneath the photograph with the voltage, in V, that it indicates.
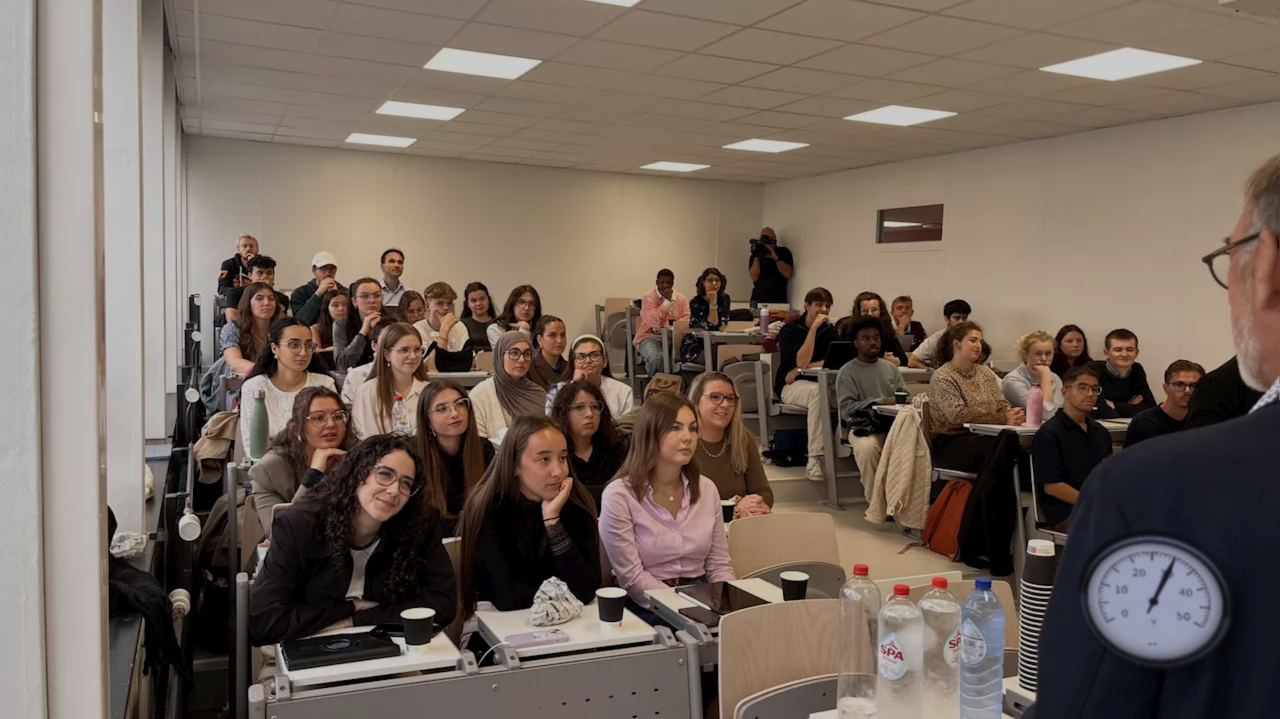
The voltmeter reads 30 V
